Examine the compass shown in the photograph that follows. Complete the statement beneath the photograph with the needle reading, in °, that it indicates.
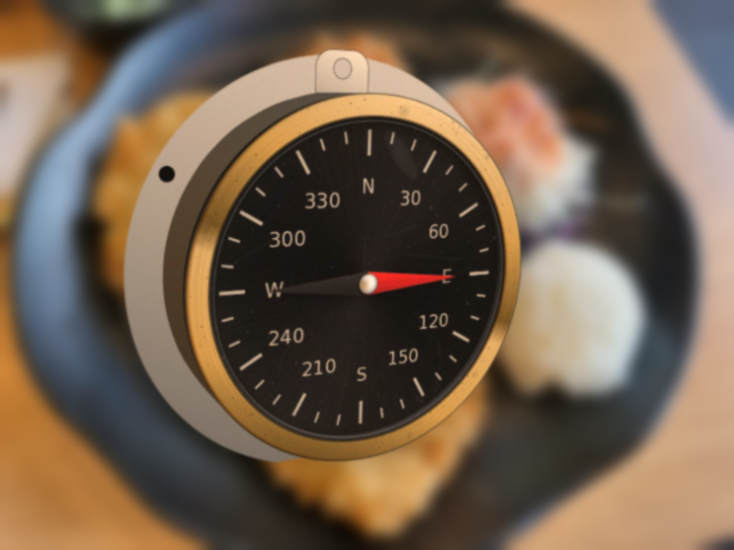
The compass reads 90 °
